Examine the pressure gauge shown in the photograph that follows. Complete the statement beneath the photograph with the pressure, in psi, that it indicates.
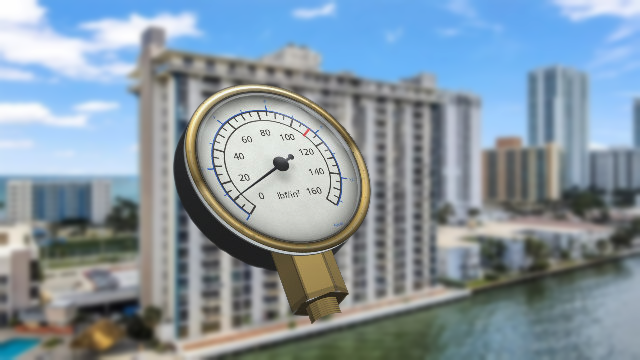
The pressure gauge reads 10 psi
